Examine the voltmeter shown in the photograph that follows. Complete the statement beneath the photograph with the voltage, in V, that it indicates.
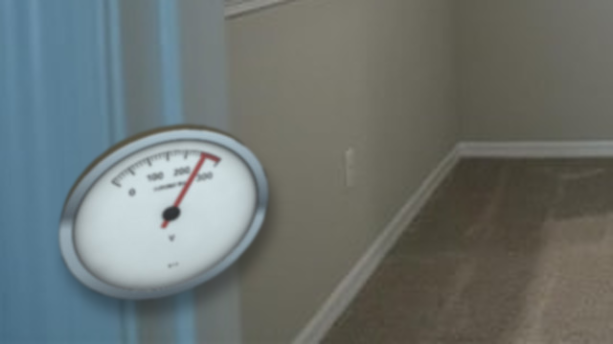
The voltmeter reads 250 V
